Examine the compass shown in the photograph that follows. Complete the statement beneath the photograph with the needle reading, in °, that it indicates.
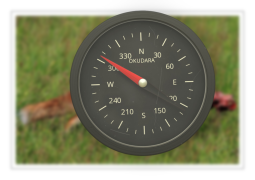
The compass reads 305 °
